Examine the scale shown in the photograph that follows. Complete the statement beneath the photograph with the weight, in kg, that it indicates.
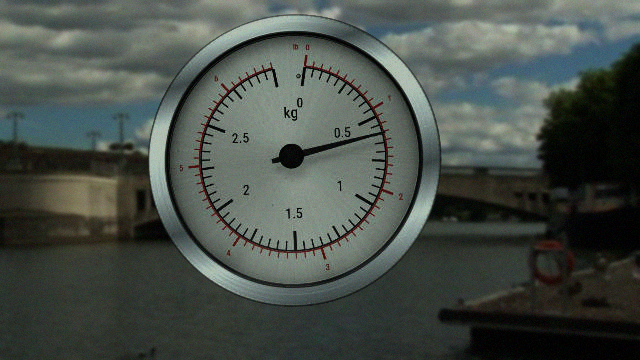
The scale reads 0.6 kg
